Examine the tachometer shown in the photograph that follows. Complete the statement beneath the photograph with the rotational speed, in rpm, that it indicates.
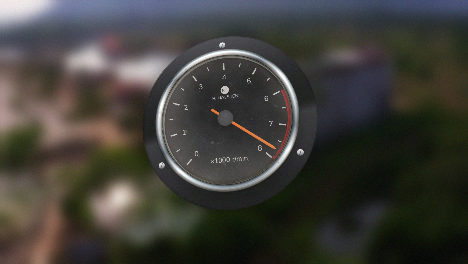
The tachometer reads 7750 rpm
